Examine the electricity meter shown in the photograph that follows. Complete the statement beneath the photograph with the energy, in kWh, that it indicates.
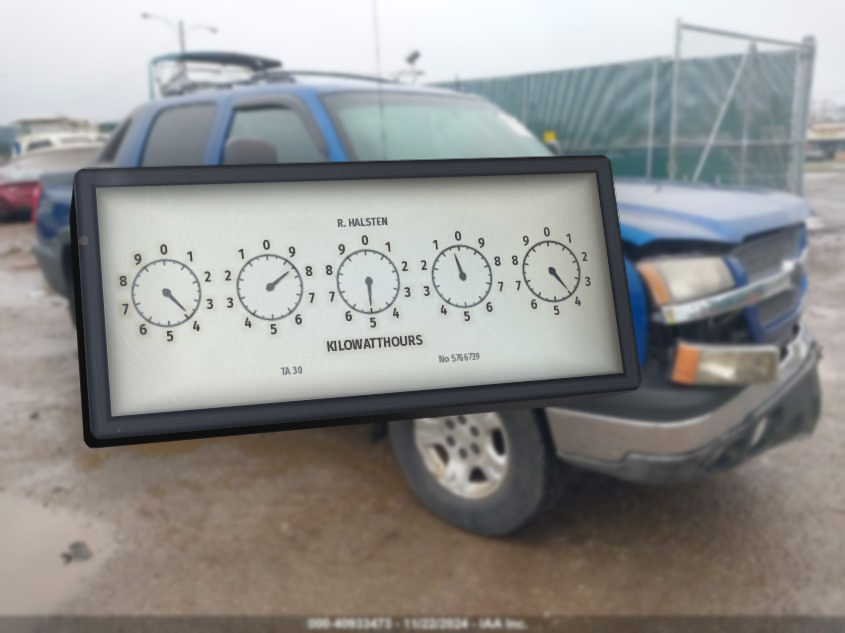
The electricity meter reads 38504 kWh
